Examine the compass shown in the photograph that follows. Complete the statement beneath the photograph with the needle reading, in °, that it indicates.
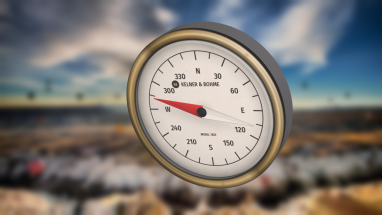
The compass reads 285 °
